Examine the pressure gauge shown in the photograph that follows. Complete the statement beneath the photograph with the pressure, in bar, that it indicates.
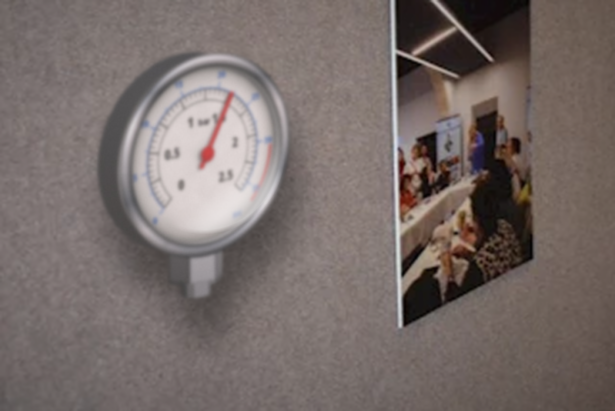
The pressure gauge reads 1.5 bar
